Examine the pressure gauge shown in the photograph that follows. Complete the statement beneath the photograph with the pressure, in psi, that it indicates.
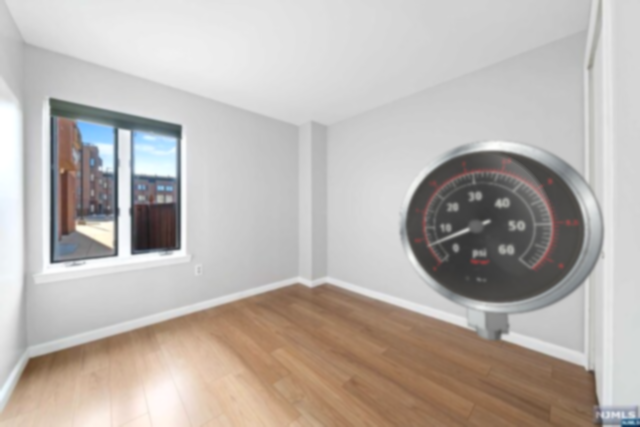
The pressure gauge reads 5 psi
